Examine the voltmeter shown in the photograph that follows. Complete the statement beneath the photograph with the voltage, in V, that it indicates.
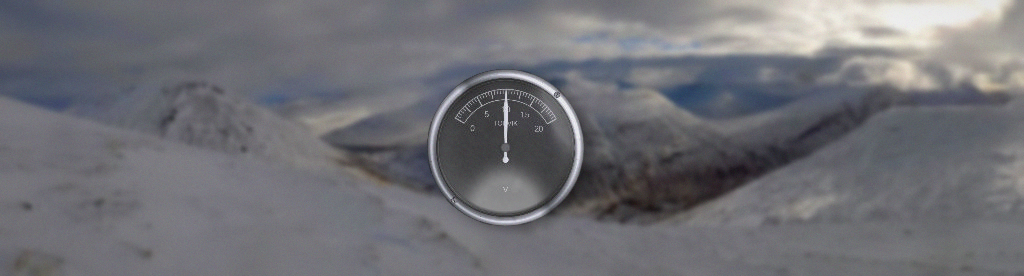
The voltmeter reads 10 V
